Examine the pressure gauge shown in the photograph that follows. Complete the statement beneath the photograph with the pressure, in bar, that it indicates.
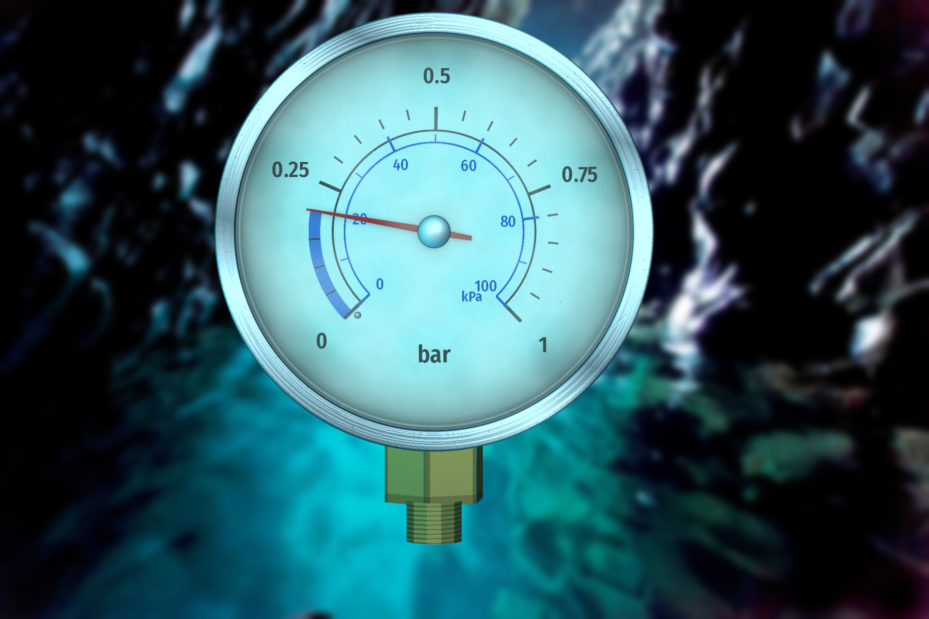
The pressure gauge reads 0.2 bar
